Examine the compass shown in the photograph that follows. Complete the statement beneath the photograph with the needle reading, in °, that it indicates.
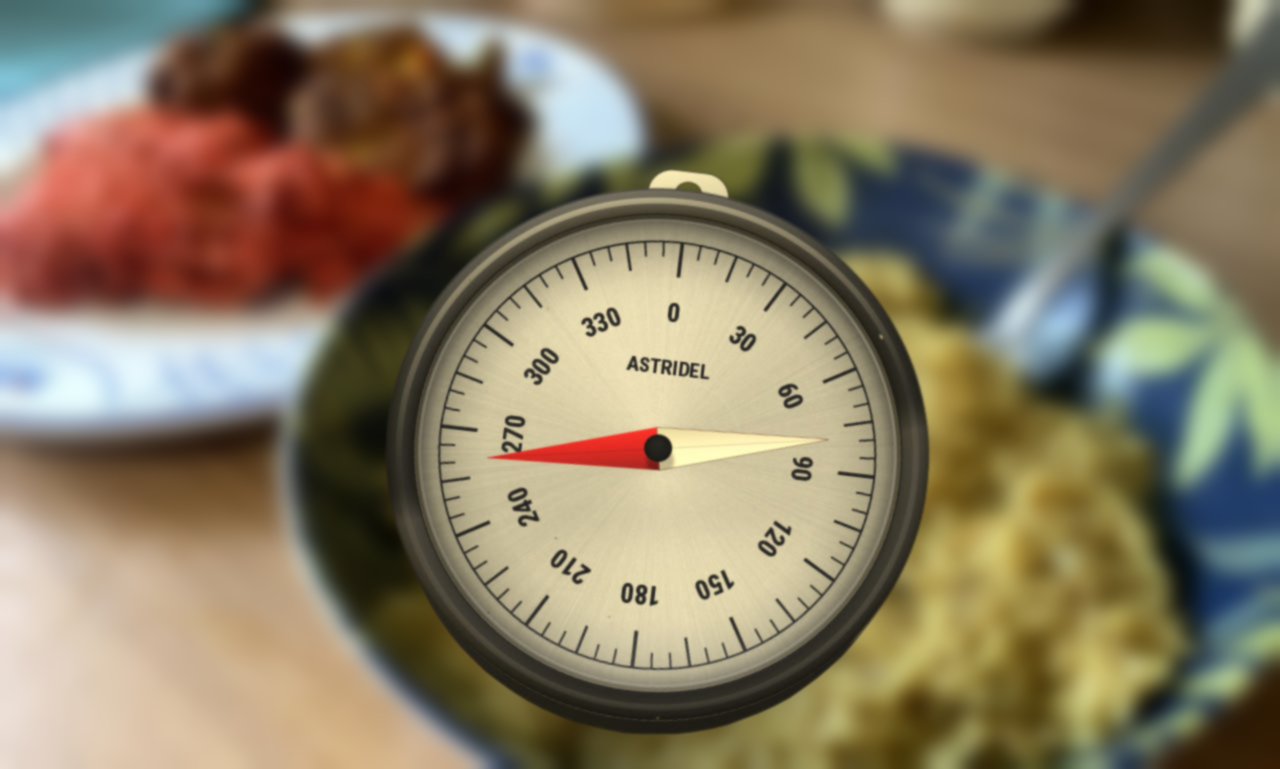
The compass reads 260 °
